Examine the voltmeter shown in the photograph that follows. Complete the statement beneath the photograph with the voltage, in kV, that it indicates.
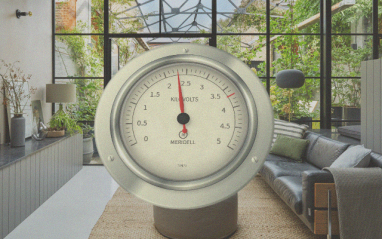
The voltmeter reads 2.3 kV
